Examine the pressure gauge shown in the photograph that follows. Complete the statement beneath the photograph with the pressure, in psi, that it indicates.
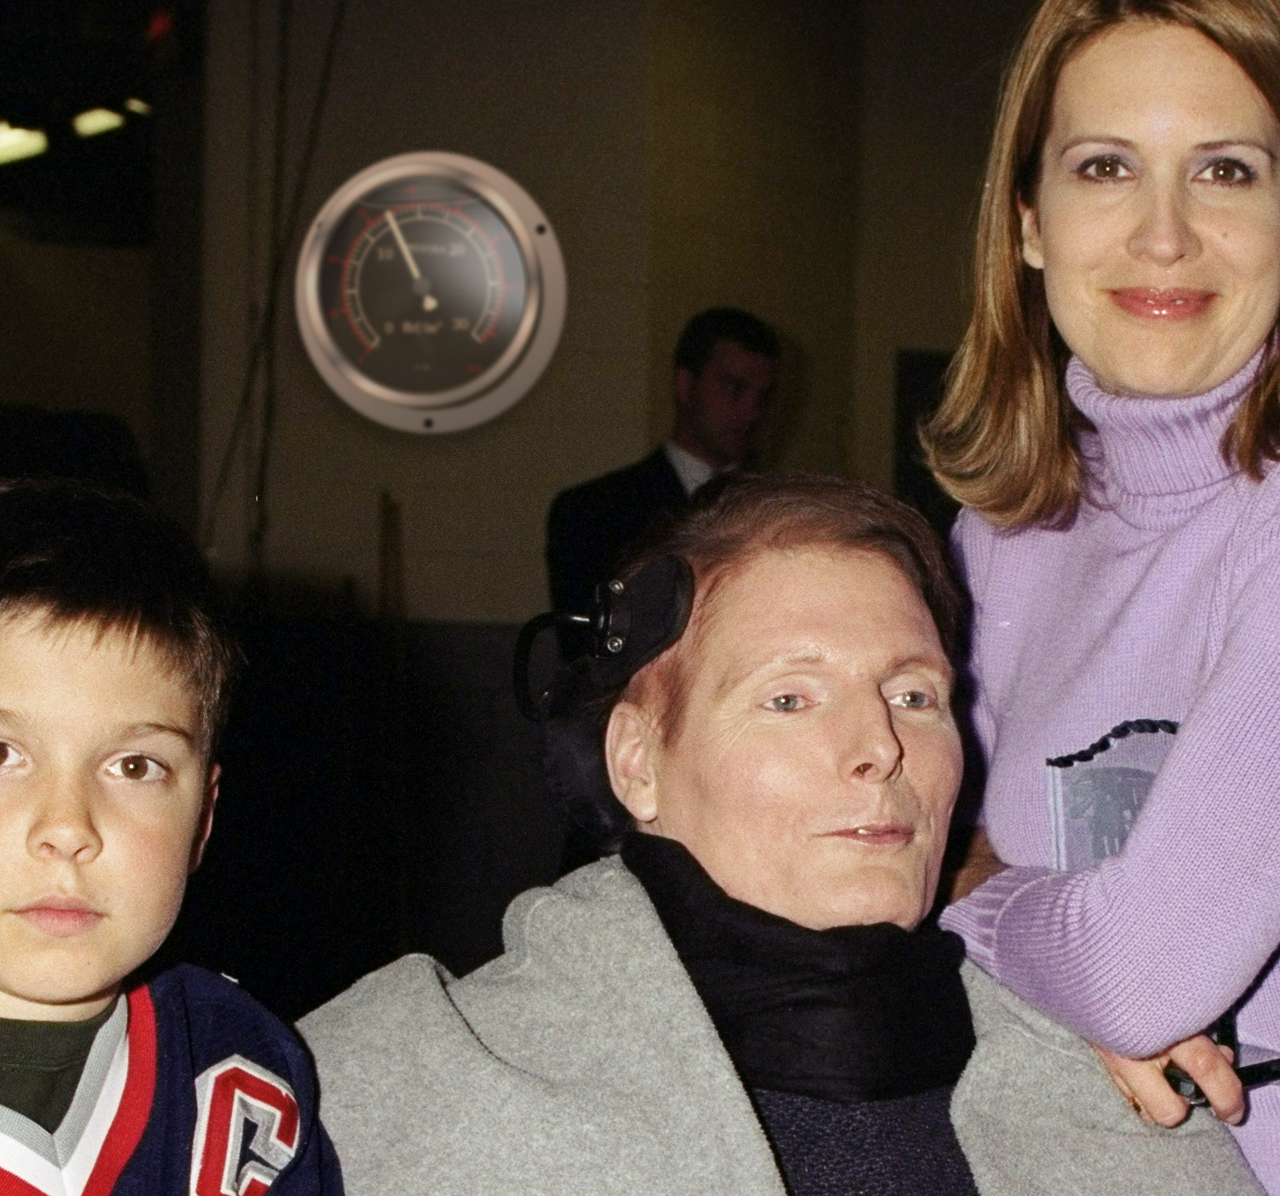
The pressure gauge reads 12.5 psi
